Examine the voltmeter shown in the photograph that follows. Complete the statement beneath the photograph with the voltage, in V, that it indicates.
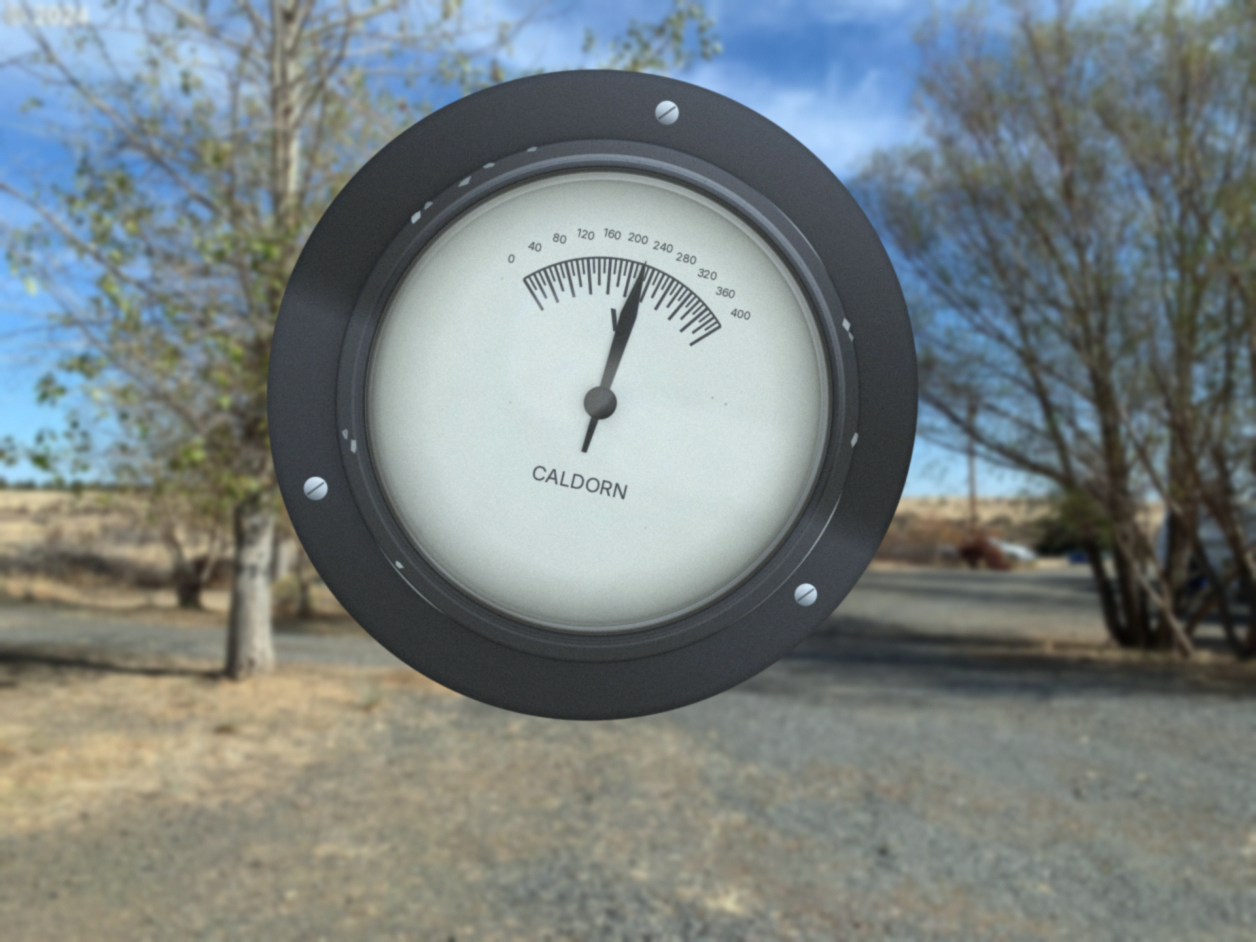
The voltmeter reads 220 V
